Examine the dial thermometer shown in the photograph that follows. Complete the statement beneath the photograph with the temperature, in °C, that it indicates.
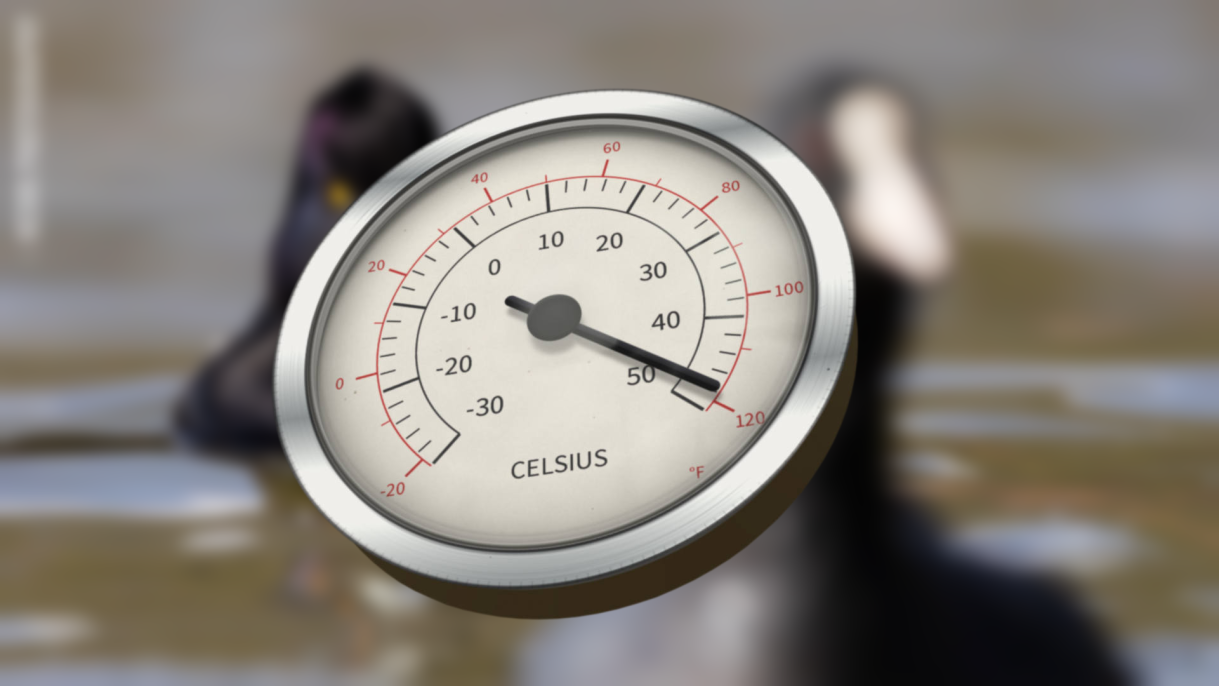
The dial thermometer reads 48 °C
